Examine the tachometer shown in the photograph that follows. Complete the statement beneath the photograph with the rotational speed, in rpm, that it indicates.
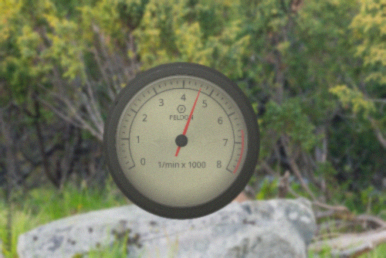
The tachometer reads 4600 rpm
